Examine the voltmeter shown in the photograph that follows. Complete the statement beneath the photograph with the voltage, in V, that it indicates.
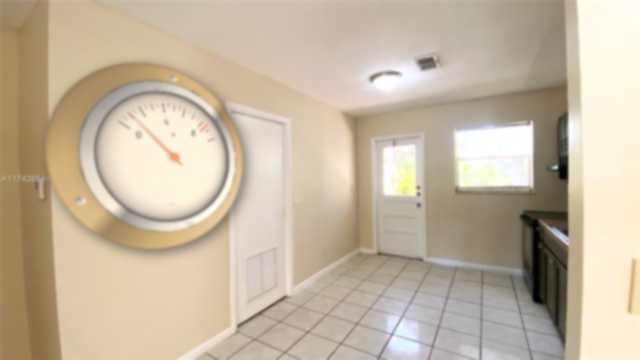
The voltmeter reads 1 V
